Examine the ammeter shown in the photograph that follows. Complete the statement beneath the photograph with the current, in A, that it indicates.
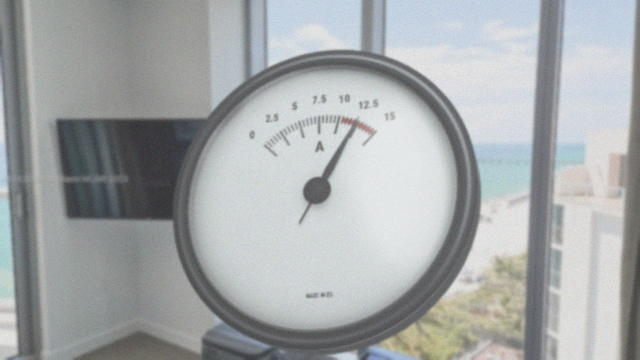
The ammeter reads 12.5 A
